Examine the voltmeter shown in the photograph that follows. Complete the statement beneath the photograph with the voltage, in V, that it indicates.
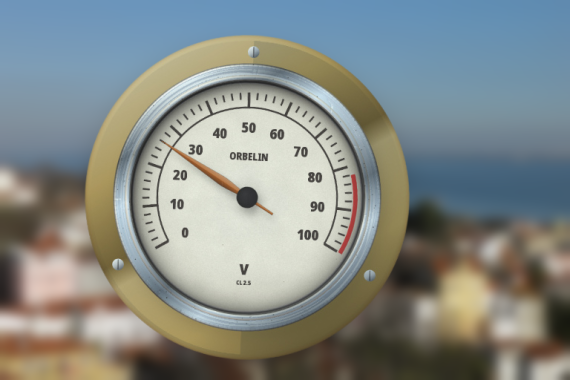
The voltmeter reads 26 V
